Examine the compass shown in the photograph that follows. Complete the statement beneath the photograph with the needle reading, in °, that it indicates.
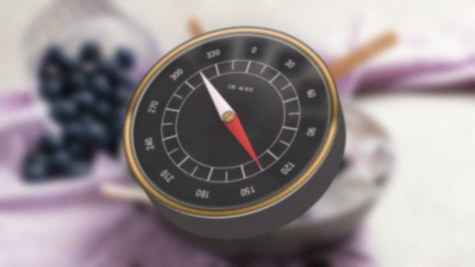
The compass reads 135 °
